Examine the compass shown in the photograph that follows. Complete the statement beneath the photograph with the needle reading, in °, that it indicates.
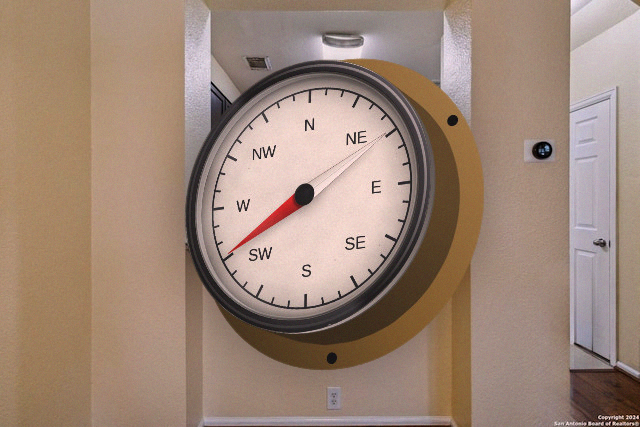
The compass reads 240 °
